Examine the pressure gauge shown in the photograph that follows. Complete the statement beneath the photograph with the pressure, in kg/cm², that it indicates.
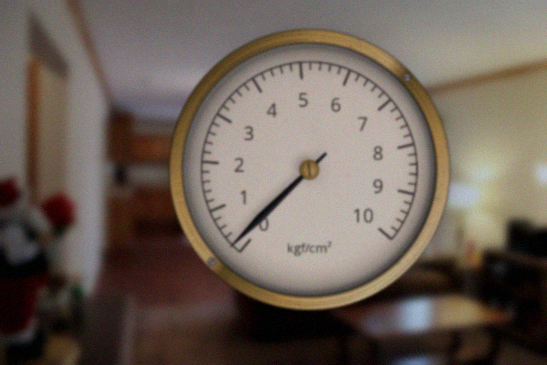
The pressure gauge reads 0.2 kg/cm²
